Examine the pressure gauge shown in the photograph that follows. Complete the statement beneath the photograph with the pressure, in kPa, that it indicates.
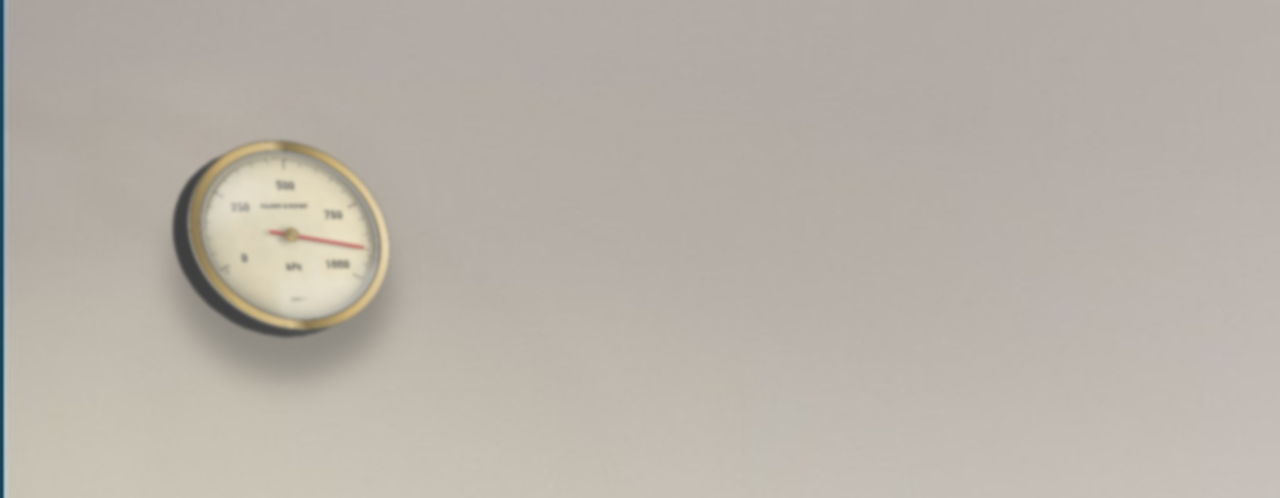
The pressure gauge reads 900 kPa
